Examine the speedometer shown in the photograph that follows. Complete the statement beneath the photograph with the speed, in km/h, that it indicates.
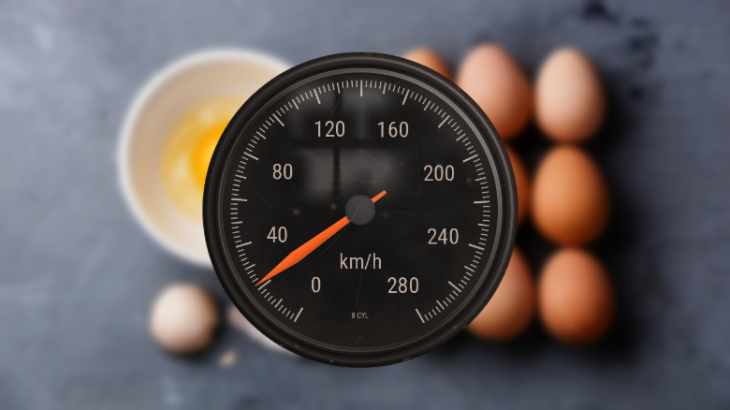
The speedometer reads 22 km/h
